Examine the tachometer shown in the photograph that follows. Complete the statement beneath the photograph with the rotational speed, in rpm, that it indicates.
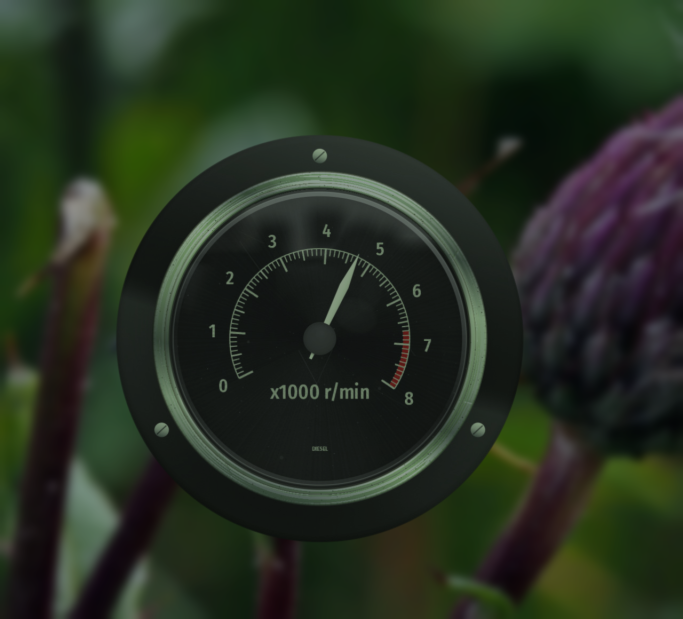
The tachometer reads 4700 rpm
